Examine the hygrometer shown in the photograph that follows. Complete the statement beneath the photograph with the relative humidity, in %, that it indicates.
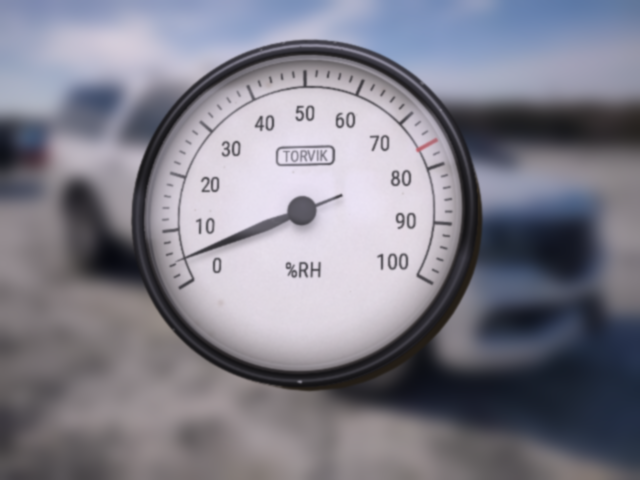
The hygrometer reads 4 %
